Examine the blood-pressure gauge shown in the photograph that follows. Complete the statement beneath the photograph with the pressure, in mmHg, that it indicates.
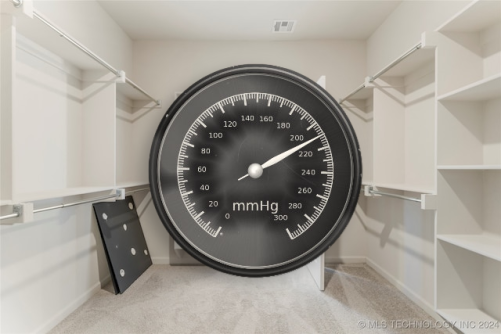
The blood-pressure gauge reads 210 mmHg
